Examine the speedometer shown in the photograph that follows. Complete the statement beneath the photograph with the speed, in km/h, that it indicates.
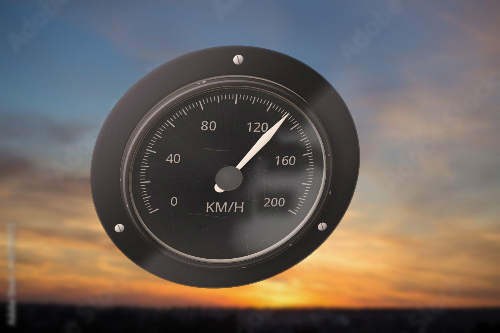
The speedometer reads 130 km/h
